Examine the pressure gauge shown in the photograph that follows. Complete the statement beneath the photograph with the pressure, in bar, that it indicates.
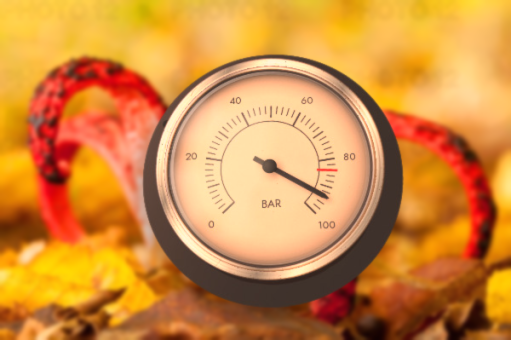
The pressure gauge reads 94 bar
